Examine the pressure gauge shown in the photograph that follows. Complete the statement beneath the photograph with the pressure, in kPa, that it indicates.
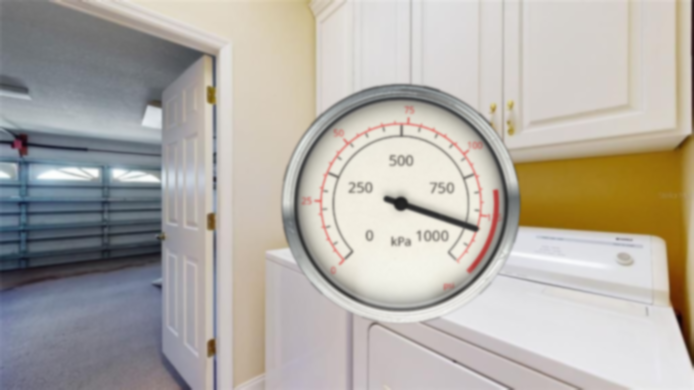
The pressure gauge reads 900 kPa
